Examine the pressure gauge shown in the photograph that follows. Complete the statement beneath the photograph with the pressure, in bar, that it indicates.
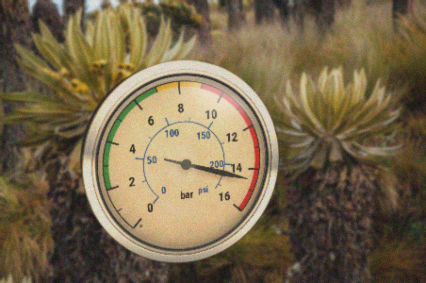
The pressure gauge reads 14.5 bar
